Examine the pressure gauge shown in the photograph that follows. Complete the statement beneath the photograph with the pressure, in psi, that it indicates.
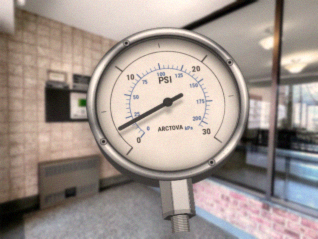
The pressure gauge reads 2.5 psi
